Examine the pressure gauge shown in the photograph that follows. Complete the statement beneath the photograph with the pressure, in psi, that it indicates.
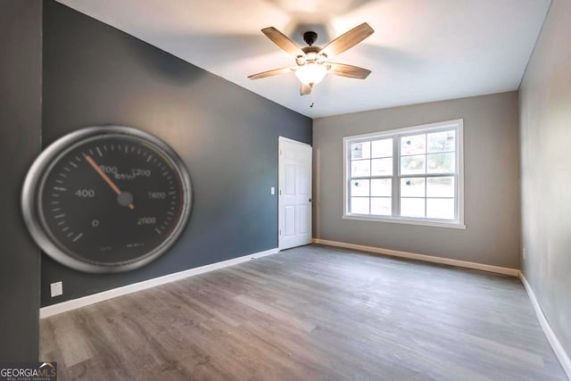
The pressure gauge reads 700 psi
